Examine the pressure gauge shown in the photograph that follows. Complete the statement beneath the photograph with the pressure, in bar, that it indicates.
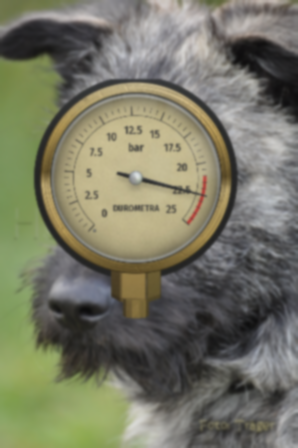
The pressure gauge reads 22.5 bar
